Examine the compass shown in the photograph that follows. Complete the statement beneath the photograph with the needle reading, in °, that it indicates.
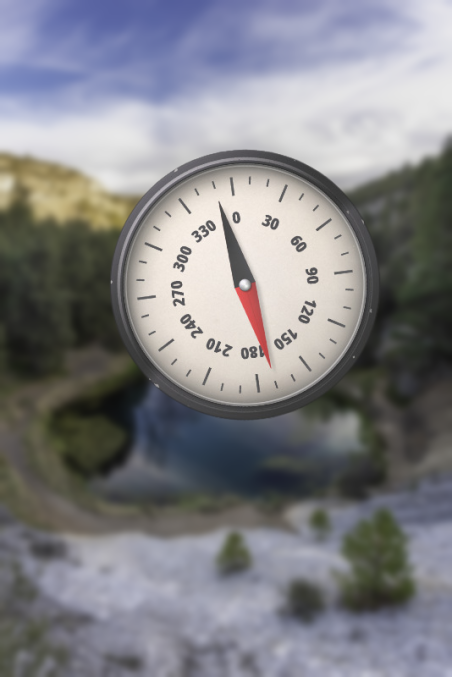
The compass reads 170 °
